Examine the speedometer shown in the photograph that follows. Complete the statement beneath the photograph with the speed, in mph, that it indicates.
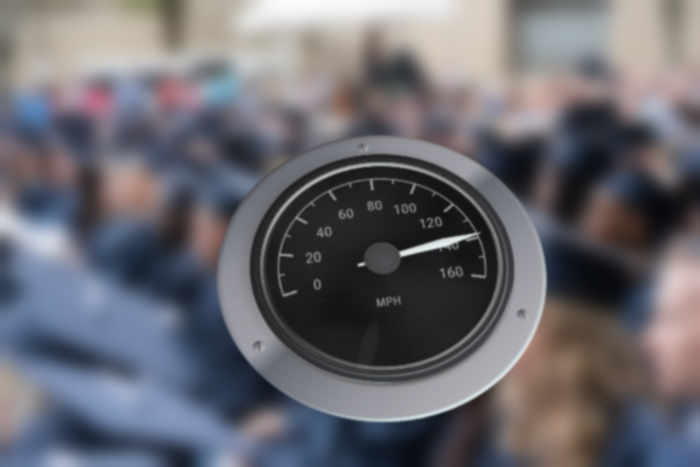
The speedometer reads 140 mph
